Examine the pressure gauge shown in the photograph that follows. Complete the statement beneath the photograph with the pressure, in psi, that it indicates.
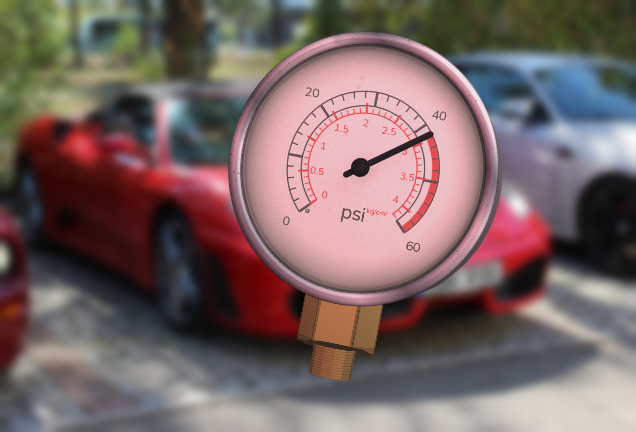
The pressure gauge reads 42 psi
